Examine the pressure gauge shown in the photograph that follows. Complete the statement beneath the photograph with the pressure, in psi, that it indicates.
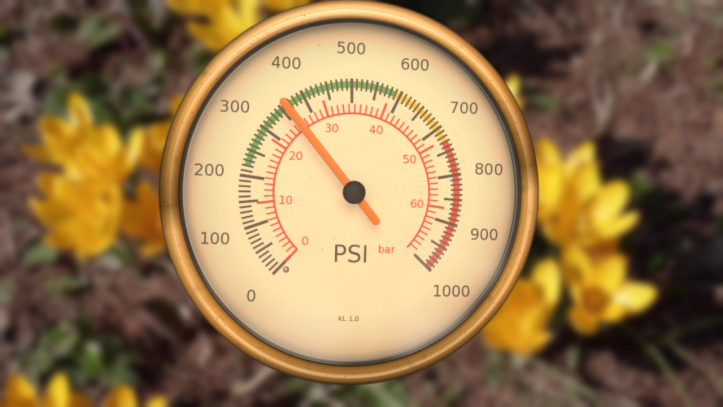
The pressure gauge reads 360 psi
